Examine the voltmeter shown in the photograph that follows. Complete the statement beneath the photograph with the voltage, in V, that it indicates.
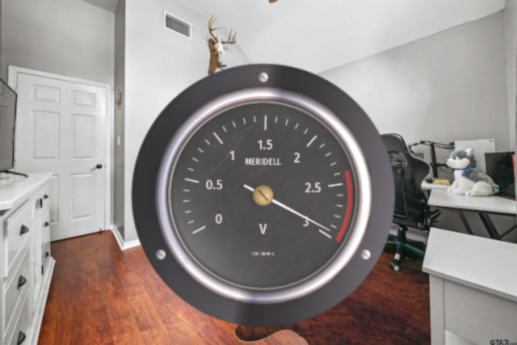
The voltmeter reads 2.95 V
